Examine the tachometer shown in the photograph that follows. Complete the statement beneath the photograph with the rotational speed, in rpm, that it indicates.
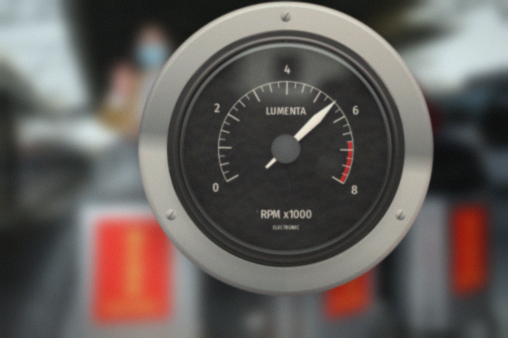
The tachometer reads 5500 rpm
